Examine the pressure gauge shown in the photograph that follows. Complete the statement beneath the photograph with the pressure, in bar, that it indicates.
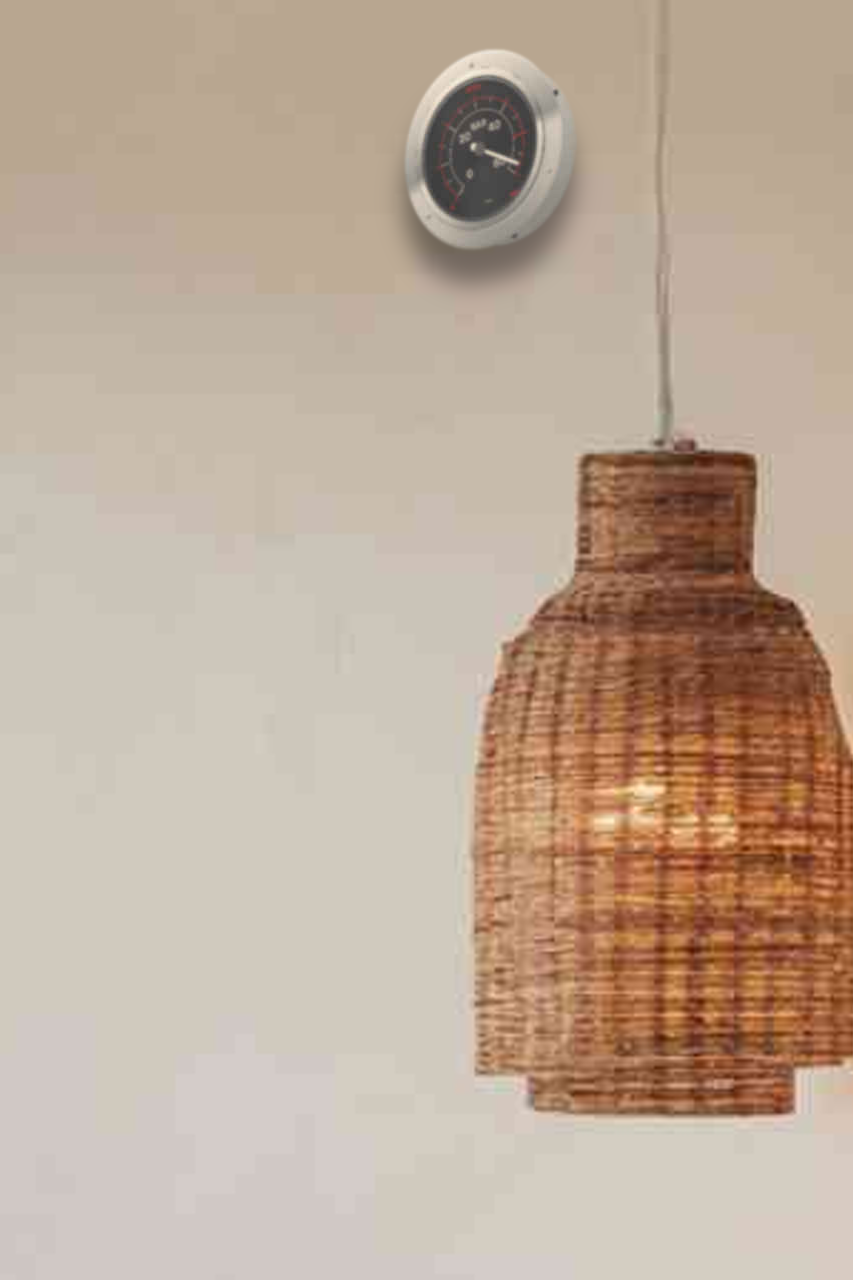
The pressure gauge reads 57.5 bar
